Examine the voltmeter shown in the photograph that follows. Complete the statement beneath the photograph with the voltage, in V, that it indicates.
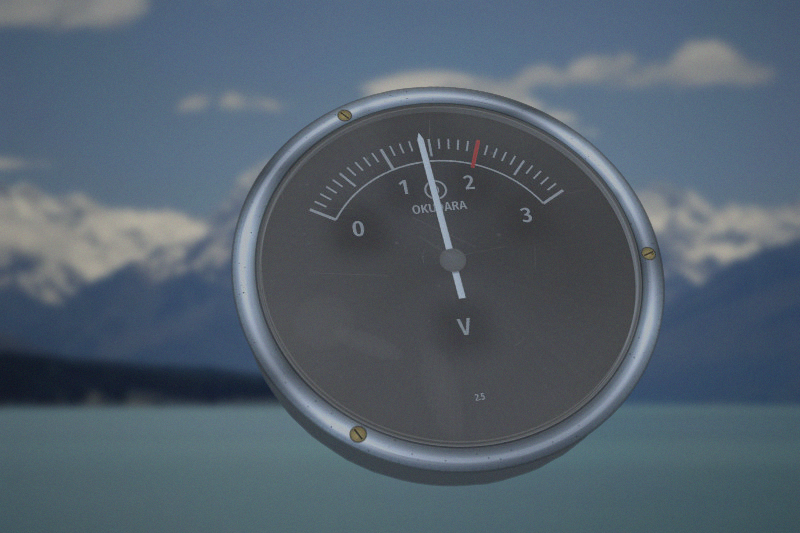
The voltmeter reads 1.4 V
